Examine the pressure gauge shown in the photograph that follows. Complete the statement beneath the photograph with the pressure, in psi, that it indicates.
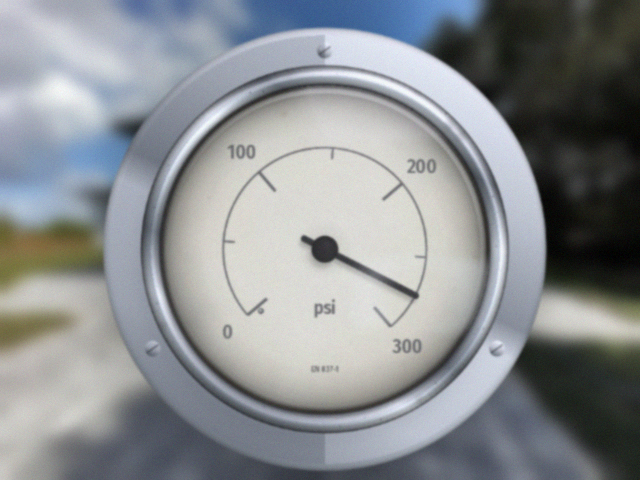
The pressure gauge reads 275 psi
